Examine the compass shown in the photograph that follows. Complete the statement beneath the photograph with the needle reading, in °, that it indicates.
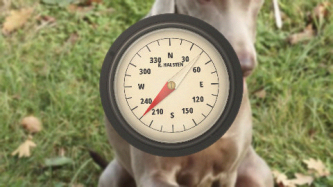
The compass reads 225 °
